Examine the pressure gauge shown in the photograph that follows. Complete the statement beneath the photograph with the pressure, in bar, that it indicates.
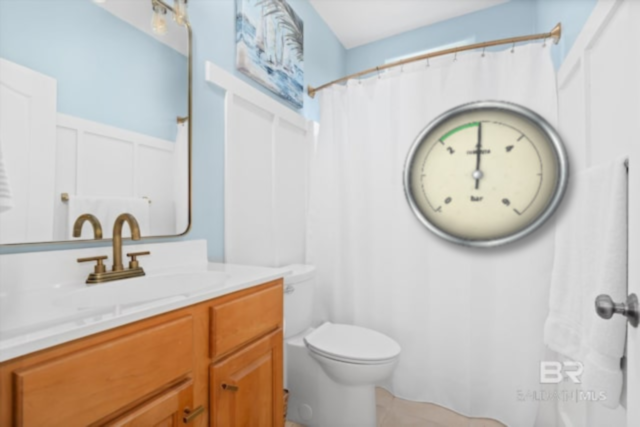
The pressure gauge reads 3 bar
